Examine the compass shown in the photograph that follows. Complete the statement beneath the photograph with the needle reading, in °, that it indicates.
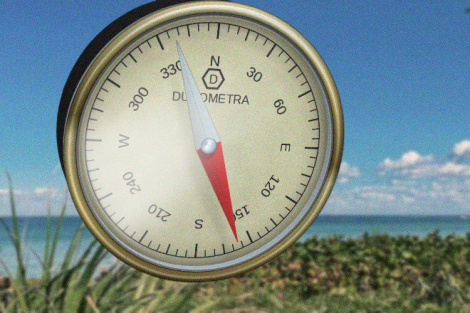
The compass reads 157.5 °
